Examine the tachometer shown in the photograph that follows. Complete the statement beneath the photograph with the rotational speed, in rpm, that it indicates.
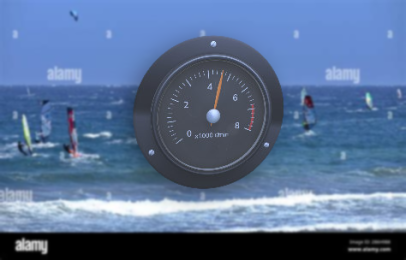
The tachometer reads 4600 rpm
